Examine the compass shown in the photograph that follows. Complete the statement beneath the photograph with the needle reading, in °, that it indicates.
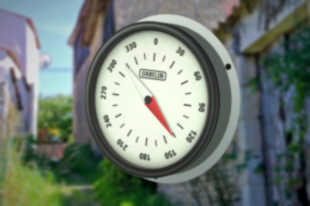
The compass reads 135 °
